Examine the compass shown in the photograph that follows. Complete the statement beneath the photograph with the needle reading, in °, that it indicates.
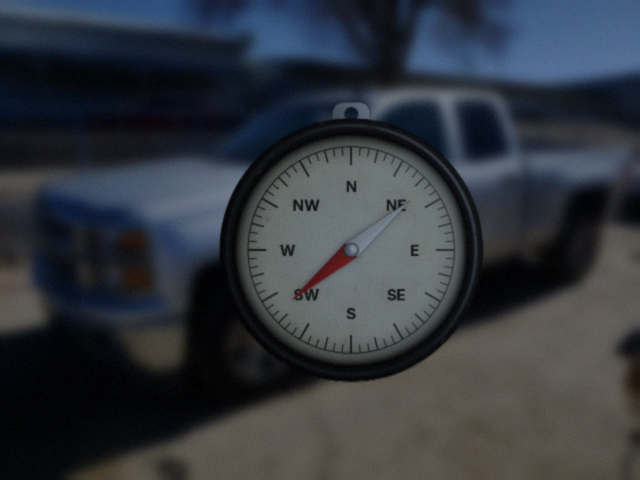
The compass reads 230 °
